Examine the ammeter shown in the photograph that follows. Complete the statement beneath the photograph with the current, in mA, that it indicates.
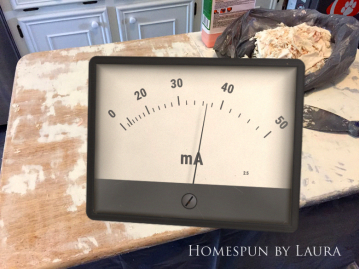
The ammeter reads 37 mA
